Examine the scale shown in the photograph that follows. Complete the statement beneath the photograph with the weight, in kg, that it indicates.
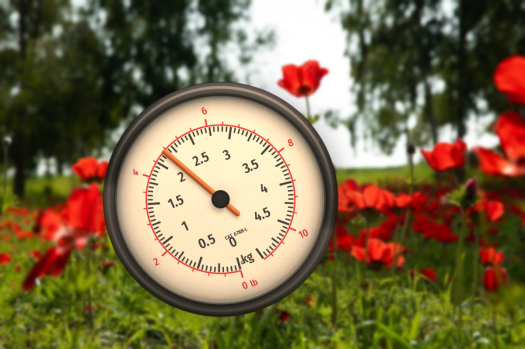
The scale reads 2.15 kg
